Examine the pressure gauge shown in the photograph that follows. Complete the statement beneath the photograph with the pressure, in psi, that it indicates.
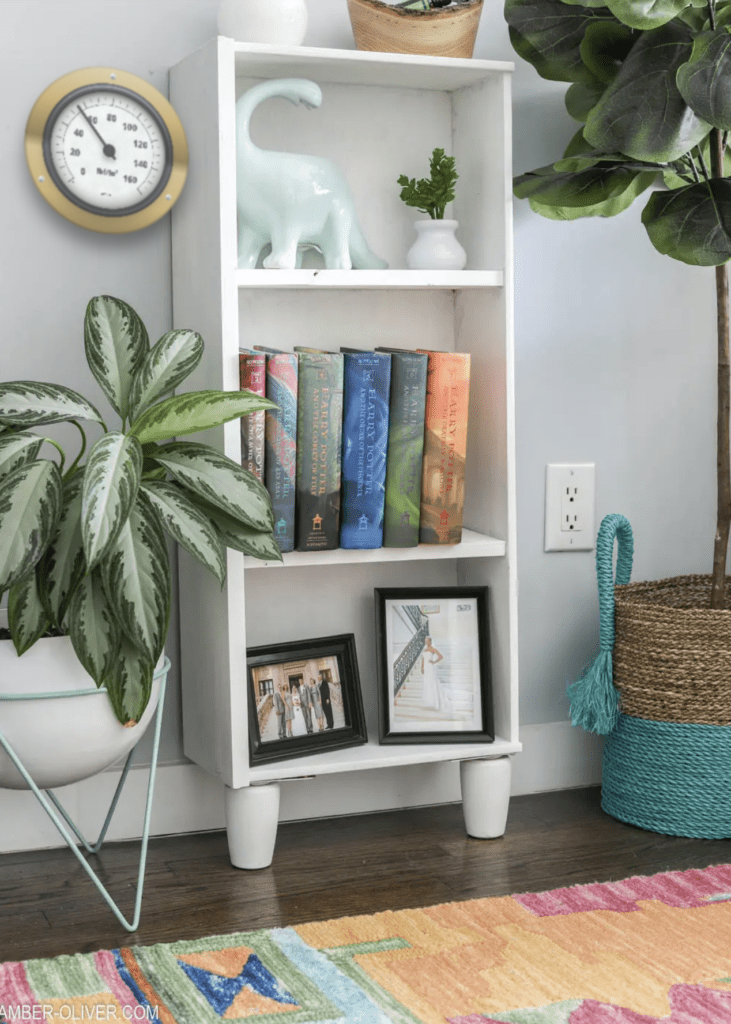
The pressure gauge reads 55 psi
